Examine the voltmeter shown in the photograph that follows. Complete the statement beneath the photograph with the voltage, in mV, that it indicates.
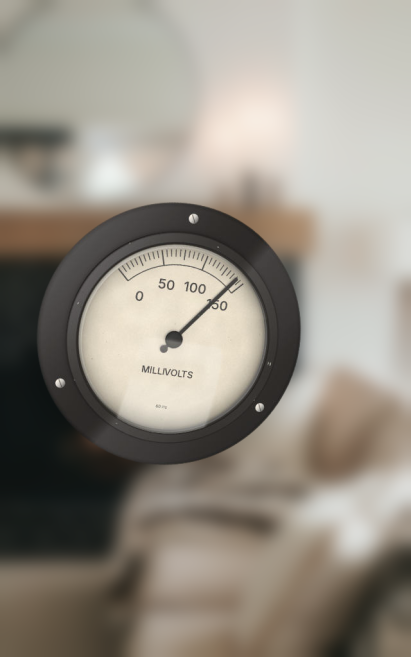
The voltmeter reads 140 mV
